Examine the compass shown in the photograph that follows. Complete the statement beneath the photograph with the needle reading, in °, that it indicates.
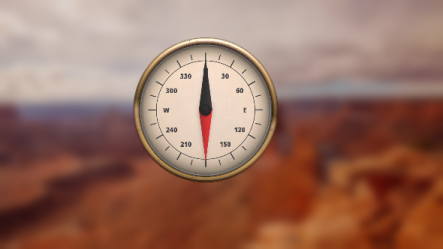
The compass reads 180 °
